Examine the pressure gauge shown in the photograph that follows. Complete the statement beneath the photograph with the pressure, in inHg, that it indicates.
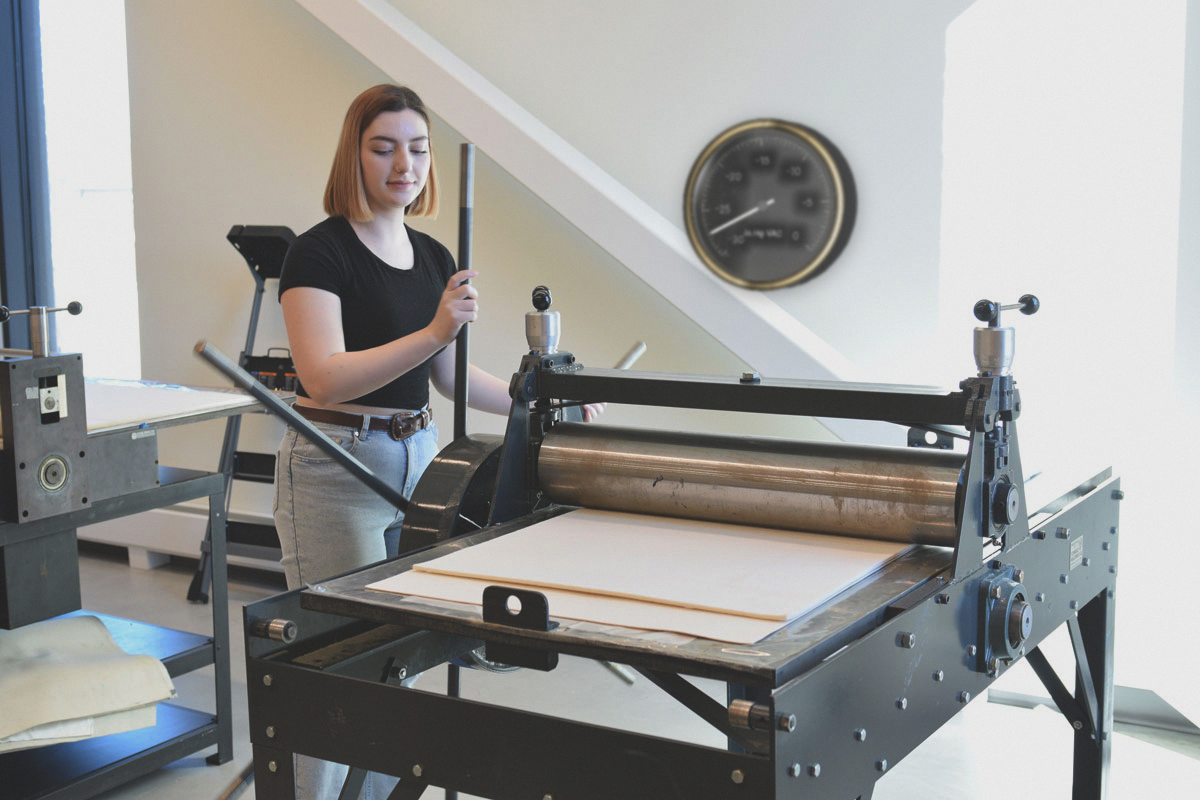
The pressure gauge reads -27.5 inHg
